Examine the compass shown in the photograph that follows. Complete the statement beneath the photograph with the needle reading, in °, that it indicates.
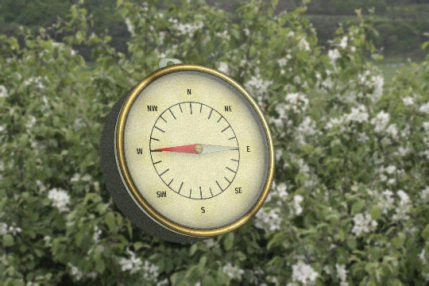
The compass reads 270 °
